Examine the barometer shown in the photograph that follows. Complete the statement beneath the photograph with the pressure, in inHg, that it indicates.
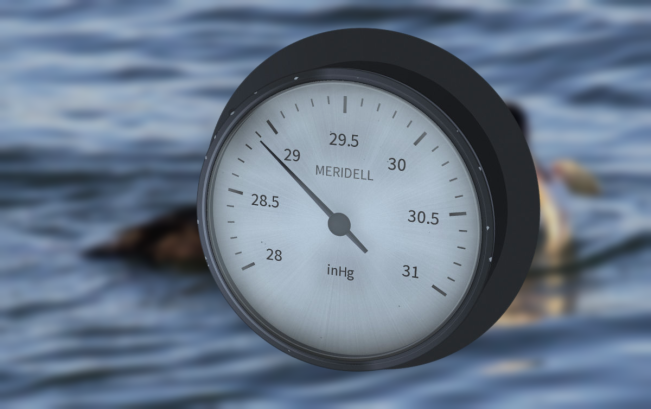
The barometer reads 28.9 inHg
